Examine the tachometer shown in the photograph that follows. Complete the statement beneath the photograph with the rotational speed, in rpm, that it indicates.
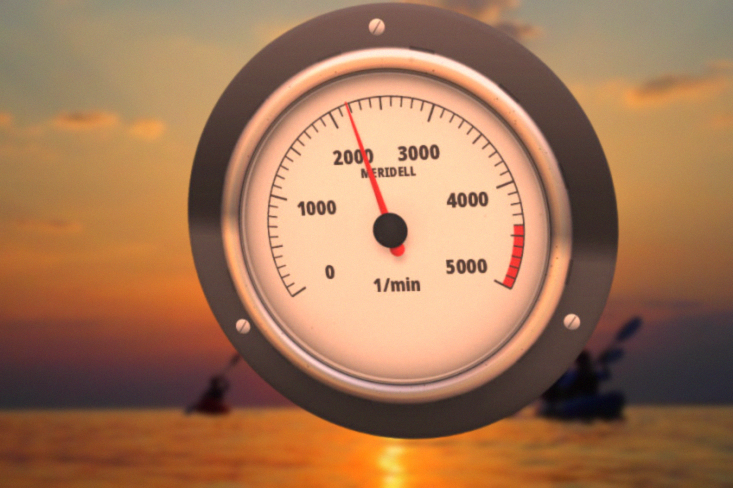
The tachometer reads 2200 rpm
